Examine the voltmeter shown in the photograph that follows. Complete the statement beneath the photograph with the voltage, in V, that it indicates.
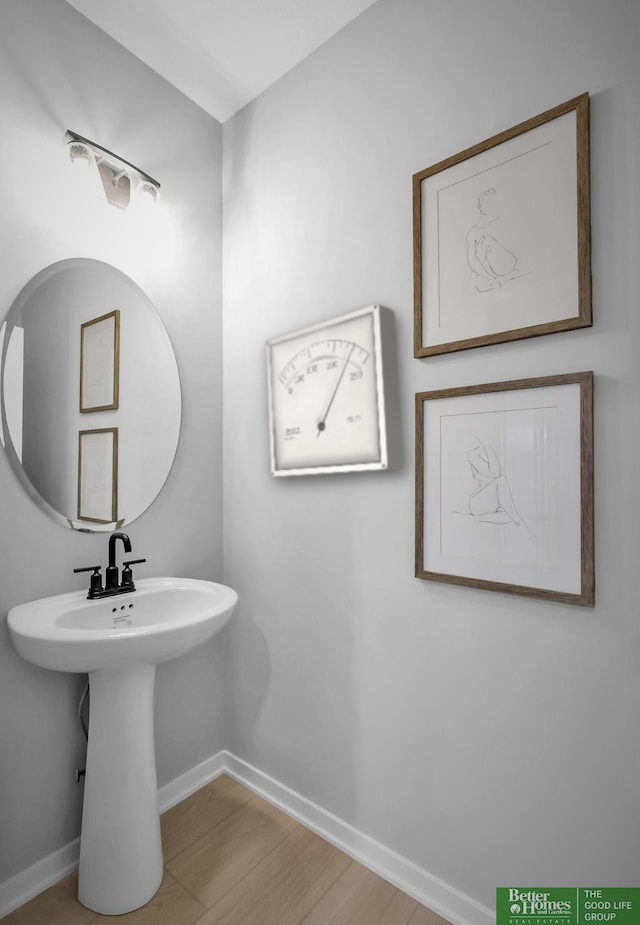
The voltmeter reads 230 V
